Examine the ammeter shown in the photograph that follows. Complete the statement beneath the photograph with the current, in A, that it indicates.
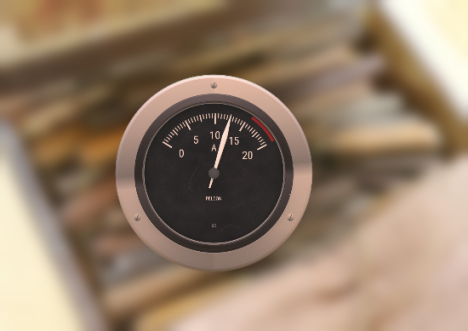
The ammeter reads 12.5 A
